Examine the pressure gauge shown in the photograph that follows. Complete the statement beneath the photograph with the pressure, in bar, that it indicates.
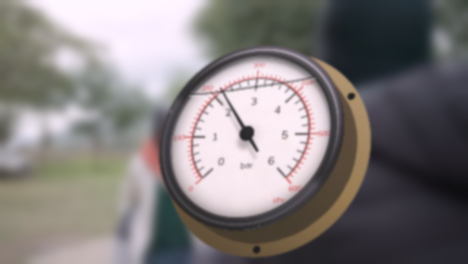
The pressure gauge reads 2.2 bar
